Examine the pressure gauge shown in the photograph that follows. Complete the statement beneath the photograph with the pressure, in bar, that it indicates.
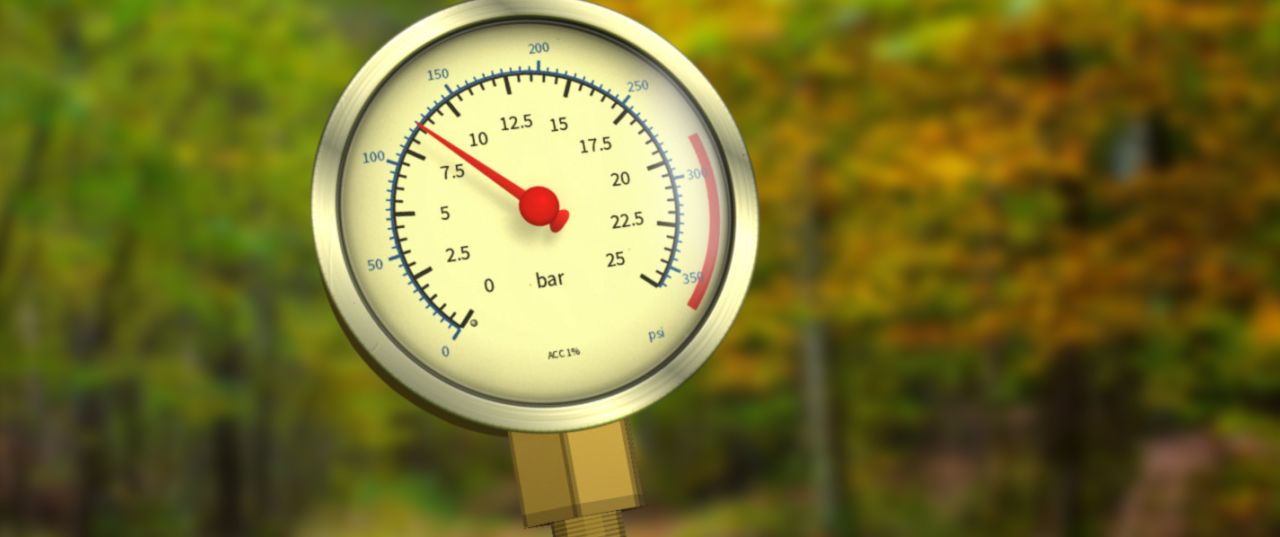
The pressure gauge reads 8.5 bar
